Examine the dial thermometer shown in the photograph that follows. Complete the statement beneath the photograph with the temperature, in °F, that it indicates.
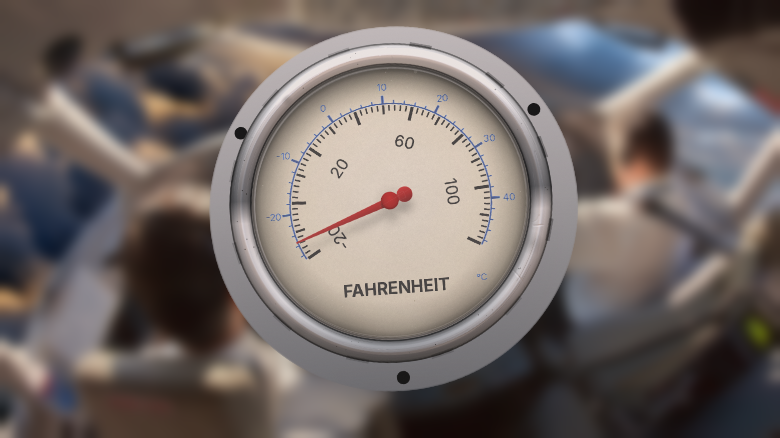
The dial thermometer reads -14 °F
